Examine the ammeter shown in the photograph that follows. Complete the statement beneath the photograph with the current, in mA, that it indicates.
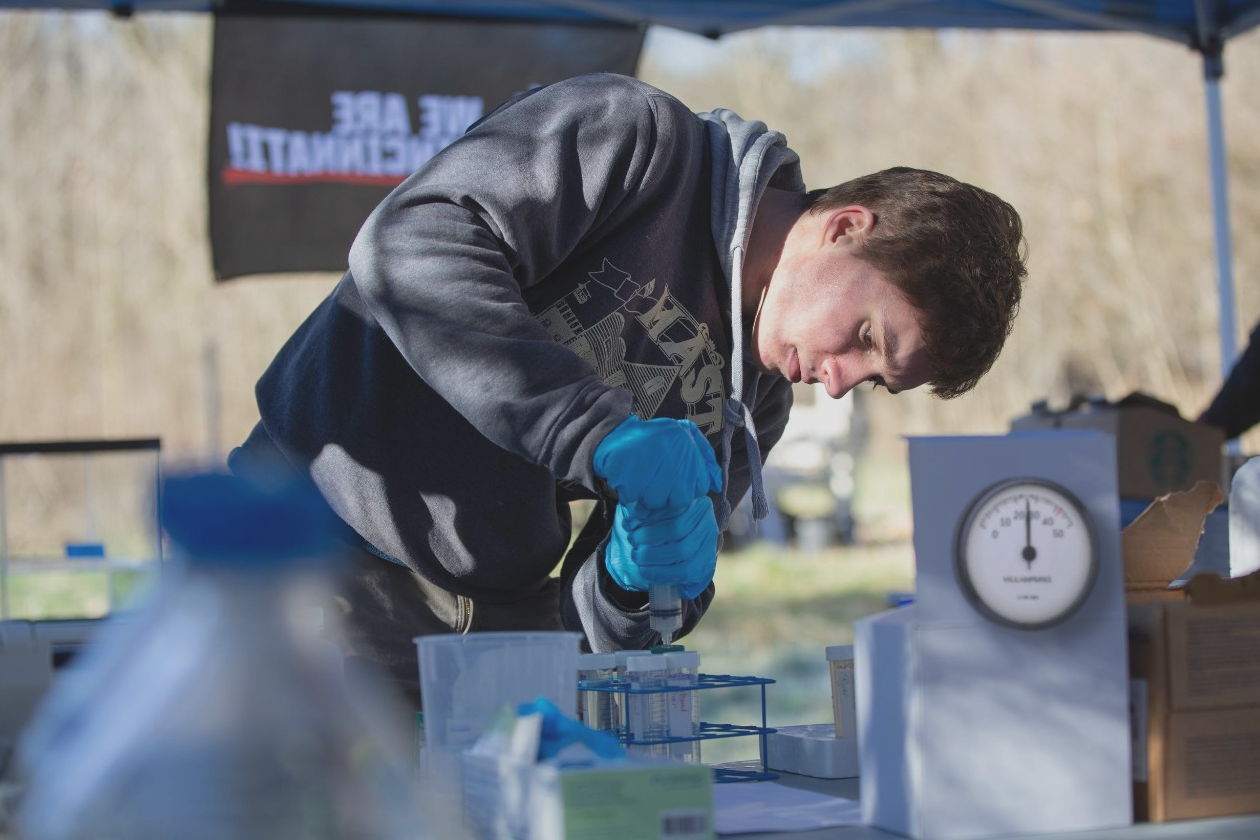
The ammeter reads 25 mA
